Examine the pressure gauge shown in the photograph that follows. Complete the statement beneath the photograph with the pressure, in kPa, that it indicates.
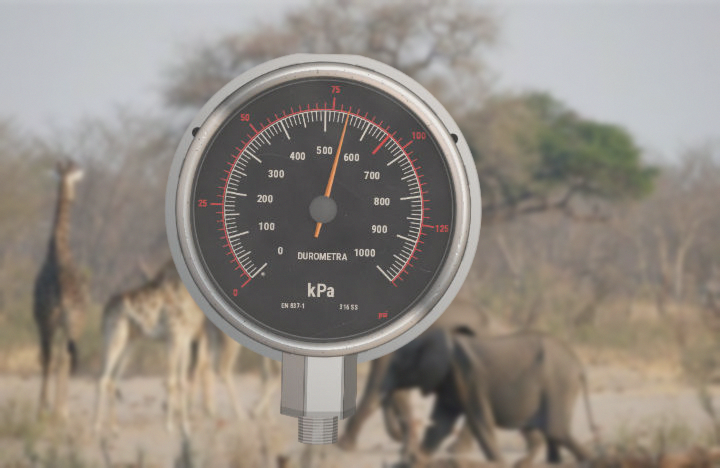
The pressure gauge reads 550 kPa
